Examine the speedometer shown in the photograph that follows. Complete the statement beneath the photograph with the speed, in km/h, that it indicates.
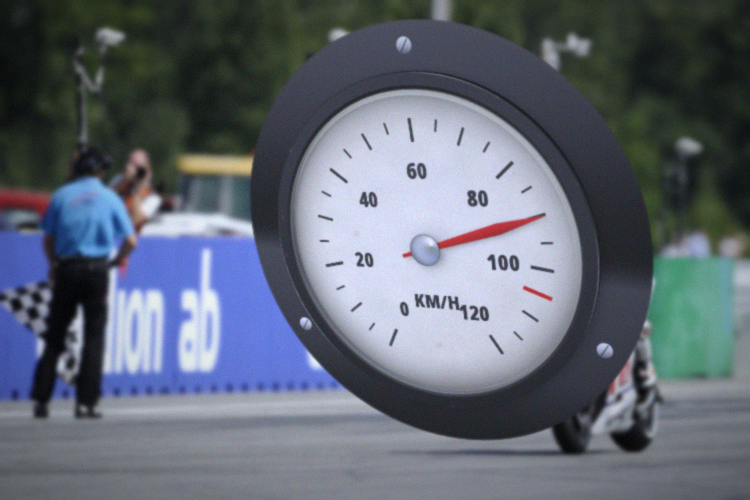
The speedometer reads 90 km/h
